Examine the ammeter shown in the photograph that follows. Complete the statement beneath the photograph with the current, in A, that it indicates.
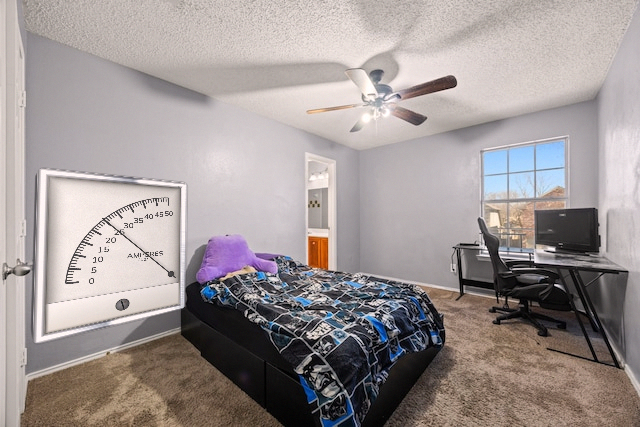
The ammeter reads 25 A
